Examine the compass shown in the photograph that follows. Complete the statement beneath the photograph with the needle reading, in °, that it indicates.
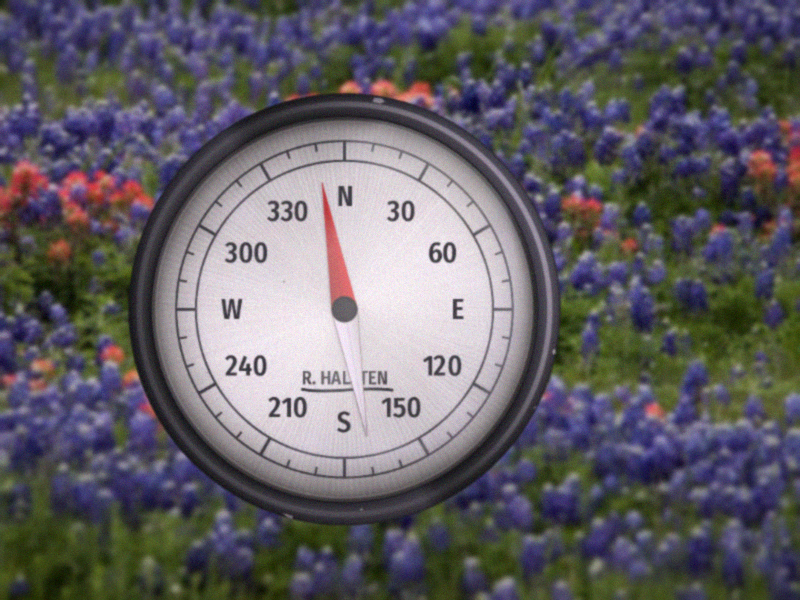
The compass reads 350 °
